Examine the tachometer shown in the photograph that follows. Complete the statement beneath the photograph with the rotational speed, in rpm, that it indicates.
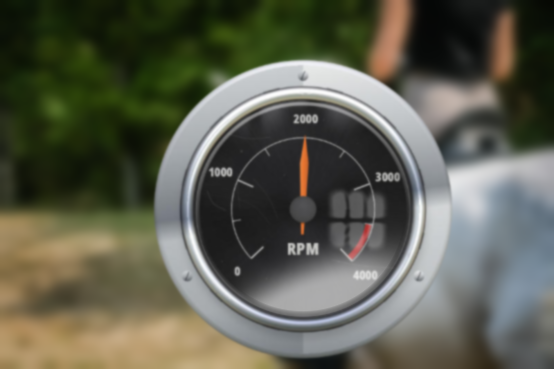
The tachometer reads 2000 rpm
